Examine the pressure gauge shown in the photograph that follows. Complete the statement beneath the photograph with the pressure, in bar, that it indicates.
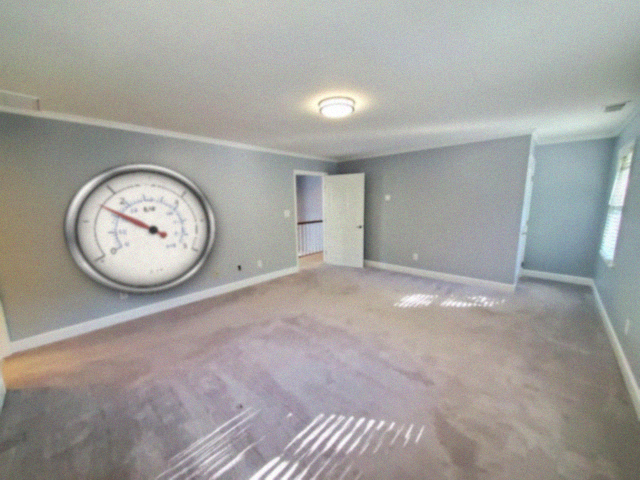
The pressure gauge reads 1.5 bar
